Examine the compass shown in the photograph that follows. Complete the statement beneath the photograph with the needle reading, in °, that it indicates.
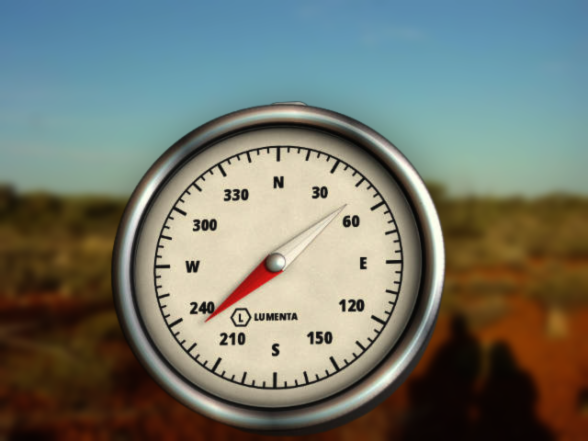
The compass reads 230 °
